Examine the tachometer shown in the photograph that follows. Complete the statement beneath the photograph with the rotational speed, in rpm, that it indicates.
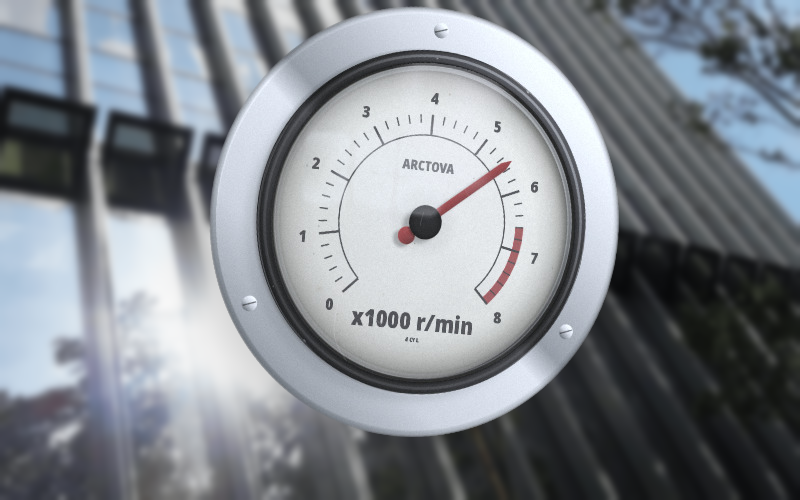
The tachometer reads 5500 rpm
